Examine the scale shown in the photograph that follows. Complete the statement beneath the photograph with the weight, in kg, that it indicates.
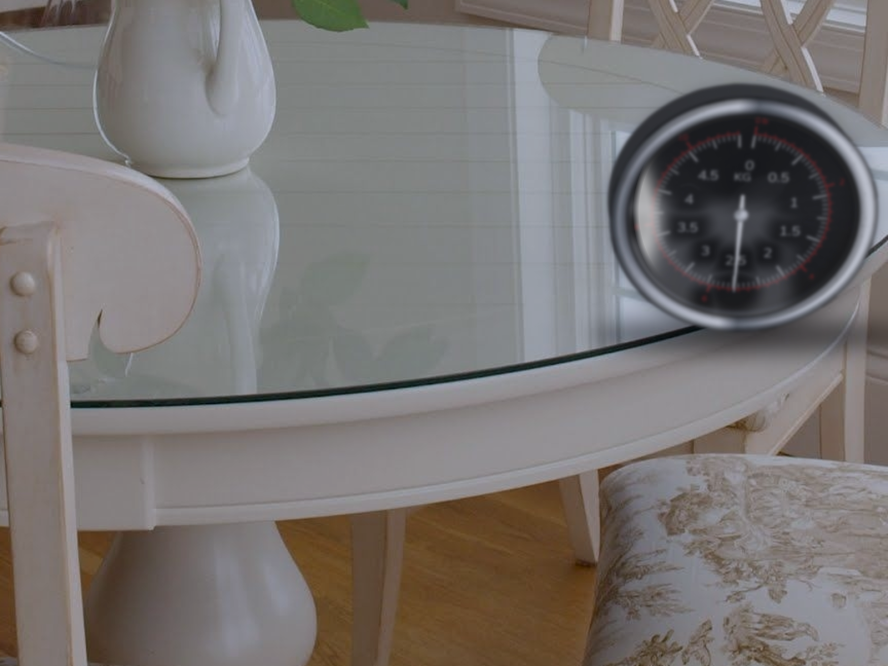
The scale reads 2.5 kg
